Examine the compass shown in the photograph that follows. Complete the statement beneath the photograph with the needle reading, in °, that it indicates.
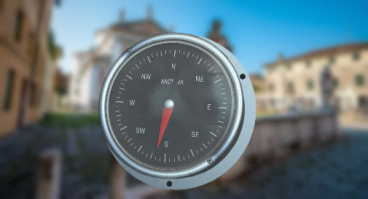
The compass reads 190 °
